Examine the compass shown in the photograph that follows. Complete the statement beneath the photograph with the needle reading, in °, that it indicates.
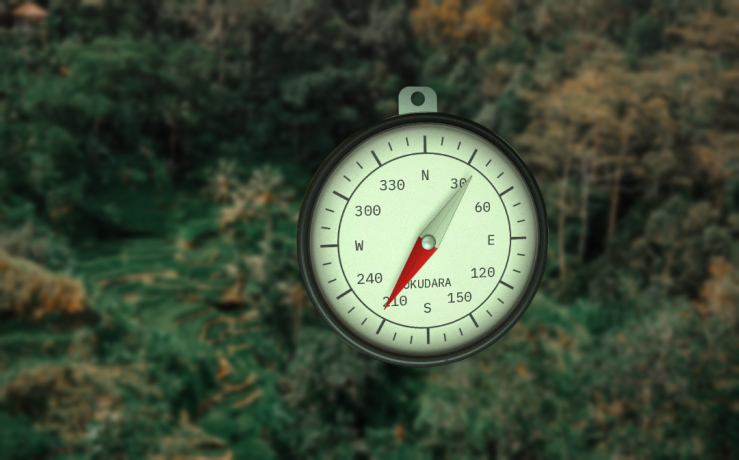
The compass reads 215 °
